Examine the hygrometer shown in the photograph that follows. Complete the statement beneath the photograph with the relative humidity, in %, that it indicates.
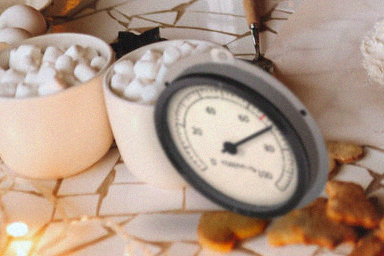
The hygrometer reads 70 %
